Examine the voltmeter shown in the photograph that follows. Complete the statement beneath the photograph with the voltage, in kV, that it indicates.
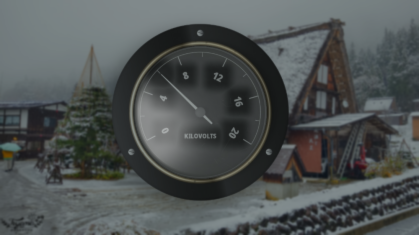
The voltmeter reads 6 kV
